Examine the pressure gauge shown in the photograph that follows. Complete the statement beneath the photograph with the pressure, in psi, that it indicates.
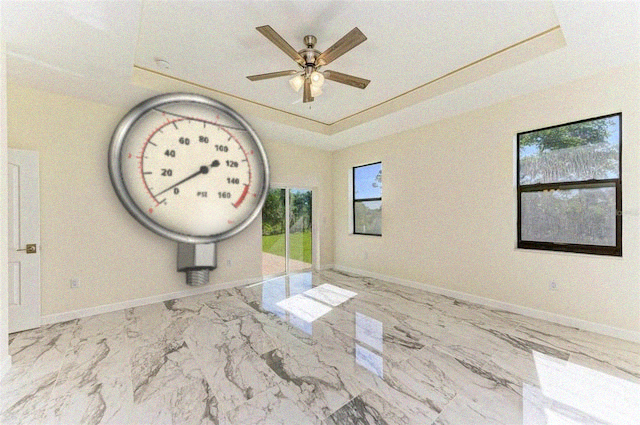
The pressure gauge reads 5 psi
